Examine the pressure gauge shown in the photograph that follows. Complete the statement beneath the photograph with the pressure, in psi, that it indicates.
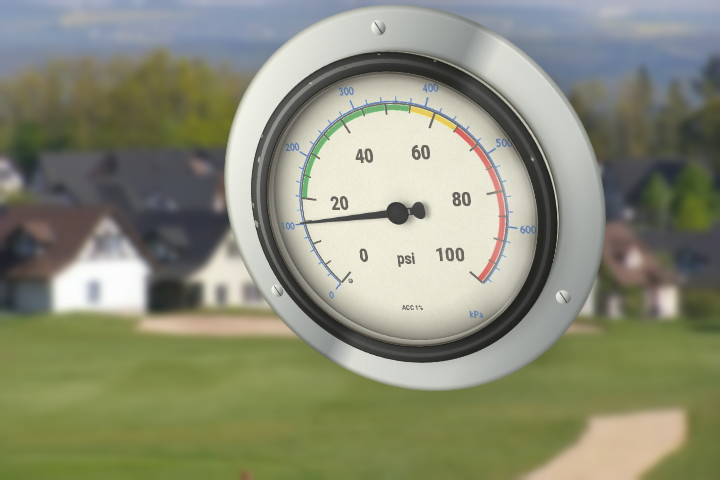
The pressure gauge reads 15 psi
